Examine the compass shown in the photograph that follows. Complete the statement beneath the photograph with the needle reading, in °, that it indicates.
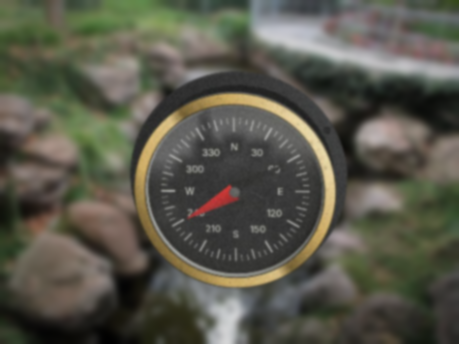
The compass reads 240 °
